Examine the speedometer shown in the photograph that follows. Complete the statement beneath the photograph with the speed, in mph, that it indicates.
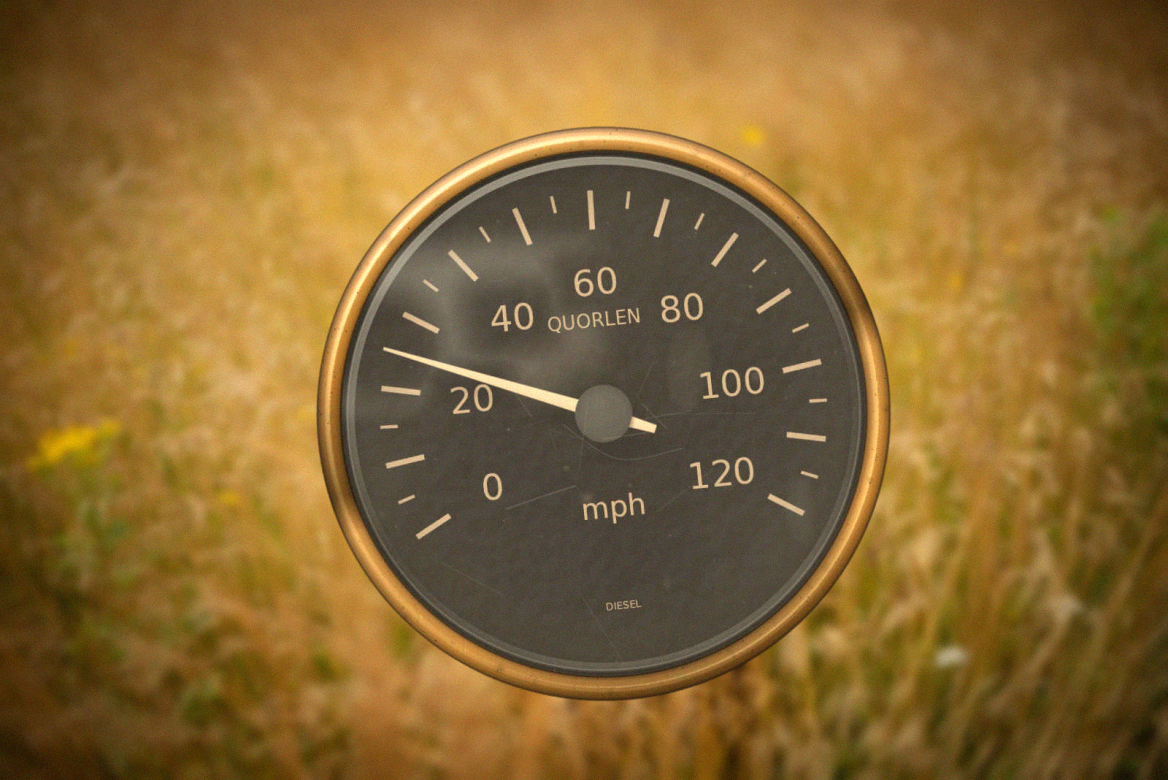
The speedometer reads 25 mph
